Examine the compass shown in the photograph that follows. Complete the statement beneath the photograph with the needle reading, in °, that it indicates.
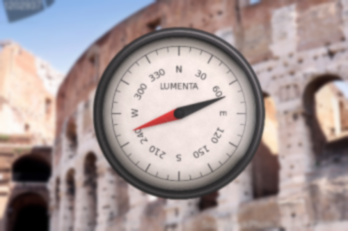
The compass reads 250 °
